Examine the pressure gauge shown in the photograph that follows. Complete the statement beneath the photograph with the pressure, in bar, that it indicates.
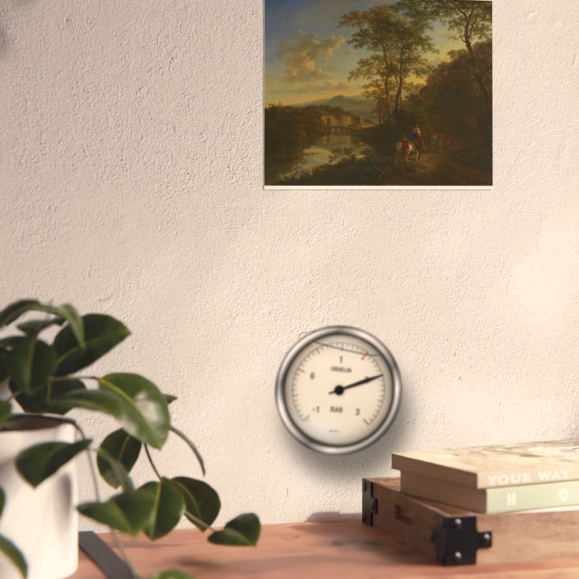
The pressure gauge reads 2 bar
